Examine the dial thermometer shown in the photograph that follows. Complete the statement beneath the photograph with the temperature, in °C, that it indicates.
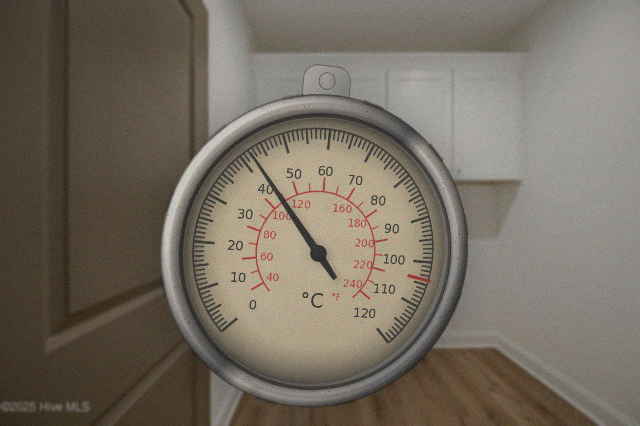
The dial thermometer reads 42 °C
